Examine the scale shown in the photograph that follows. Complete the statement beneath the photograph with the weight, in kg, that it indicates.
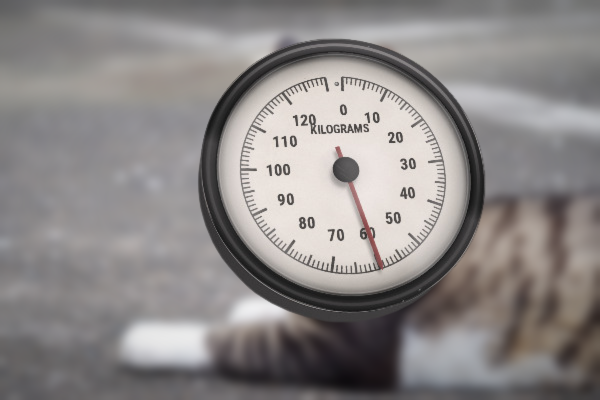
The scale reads 60 kg
